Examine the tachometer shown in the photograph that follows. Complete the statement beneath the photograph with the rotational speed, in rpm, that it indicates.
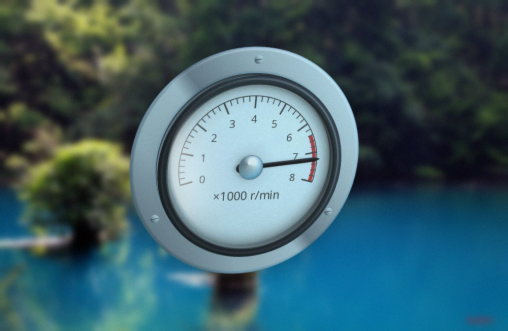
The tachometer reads 7200 rpm
